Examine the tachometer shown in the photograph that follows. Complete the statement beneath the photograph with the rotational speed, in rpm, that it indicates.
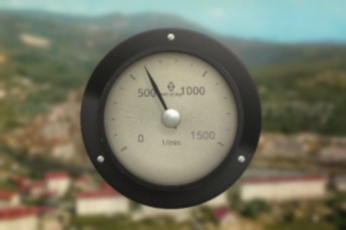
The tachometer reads 600 rpm
